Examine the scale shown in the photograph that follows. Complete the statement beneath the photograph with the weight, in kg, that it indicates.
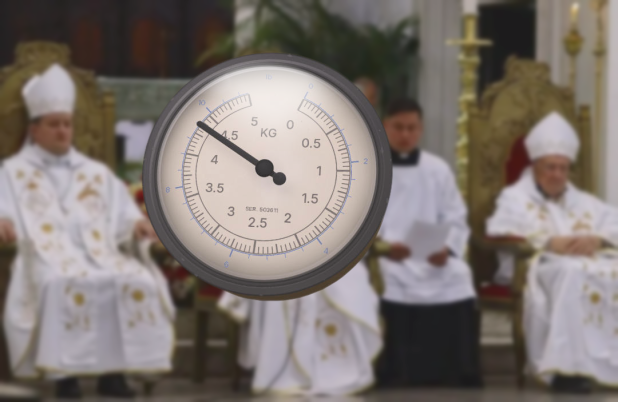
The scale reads 4.35 kg
